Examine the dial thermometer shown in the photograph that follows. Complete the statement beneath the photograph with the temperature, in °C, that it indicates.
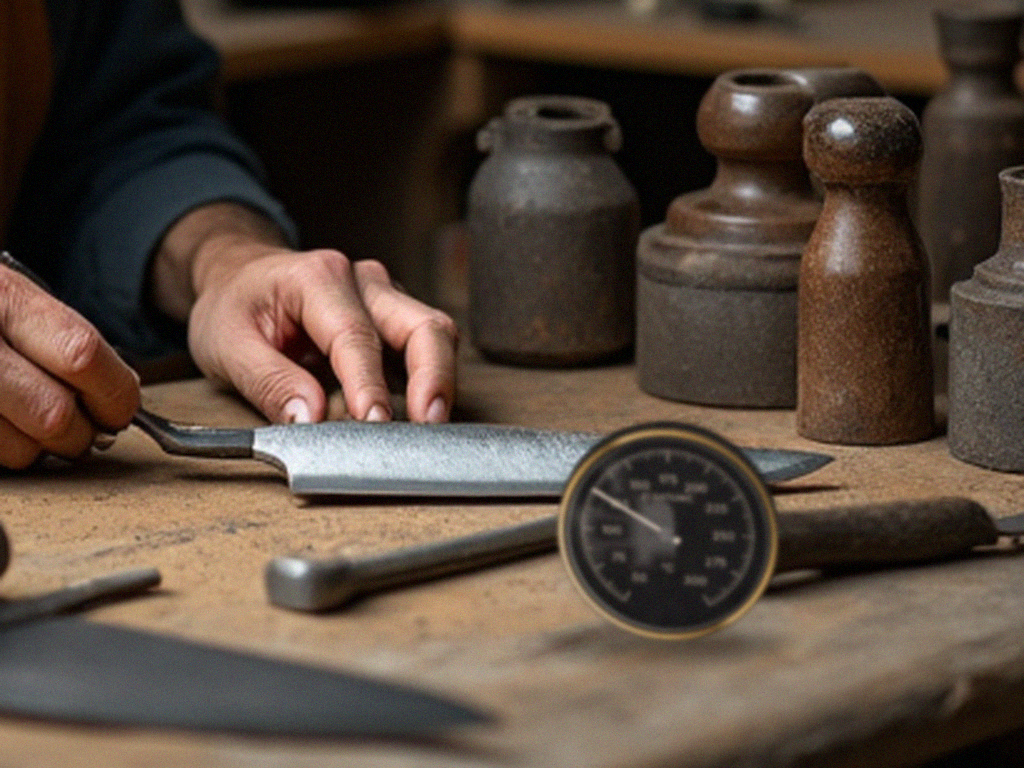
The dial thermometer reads 125 °C
